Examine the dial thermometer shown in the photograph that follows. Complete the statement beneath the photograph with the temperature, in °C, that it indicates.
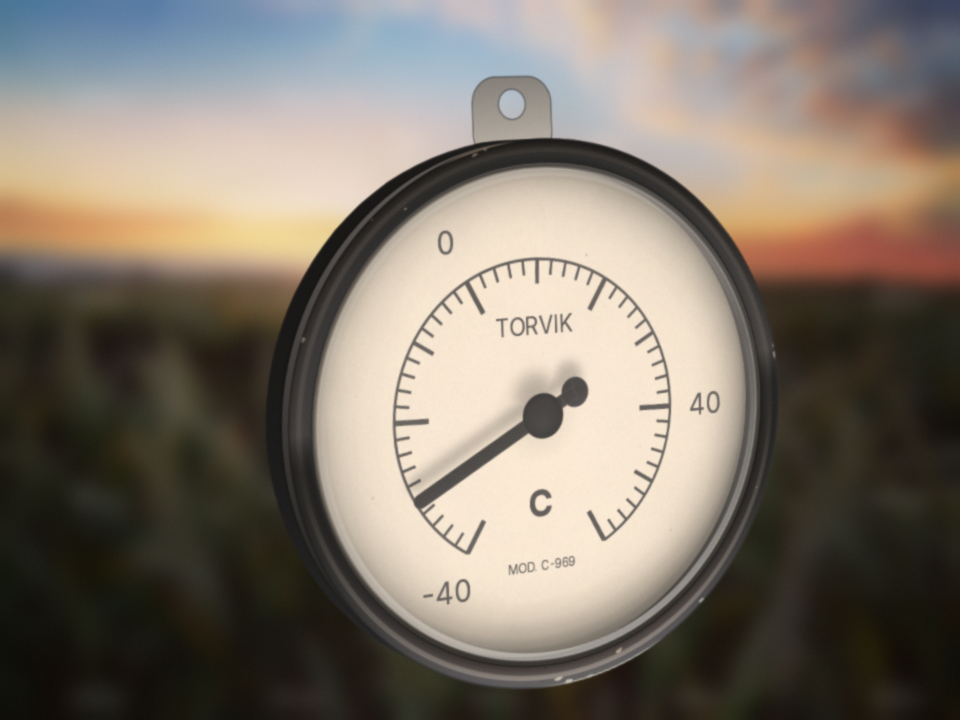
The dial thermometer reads -30 °C
